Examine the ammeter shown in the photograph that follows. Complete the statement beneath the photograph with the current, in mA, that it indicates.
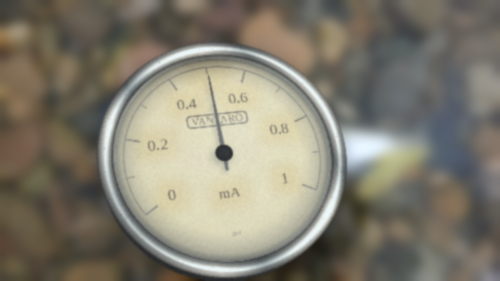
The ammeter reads 0.5 mA
